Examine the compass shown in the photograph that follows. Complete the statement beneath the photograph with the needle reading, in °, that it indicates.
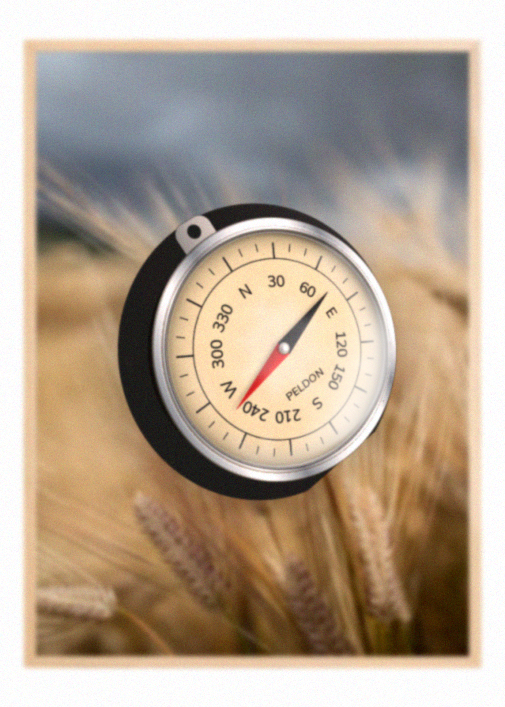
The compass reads 255 °
